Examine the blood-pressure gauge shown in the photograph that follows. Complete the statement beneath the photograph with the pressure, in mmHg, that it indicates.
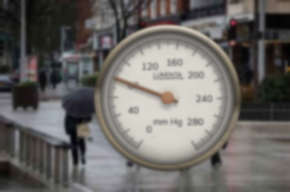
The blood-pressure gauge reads 80 mmHg
